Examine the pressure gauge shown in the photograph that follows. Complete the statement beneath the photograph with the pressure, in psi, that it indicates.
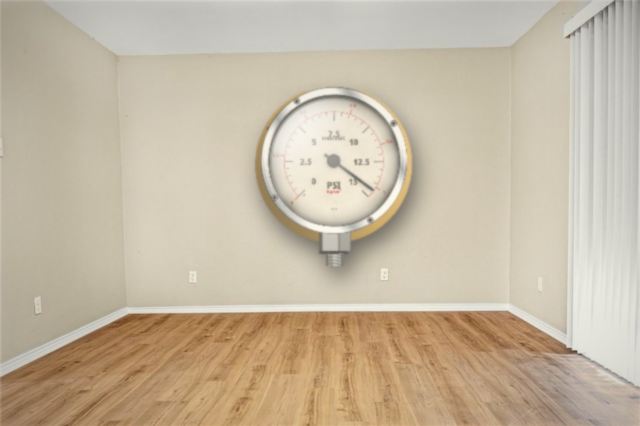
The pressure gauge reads 14.5 psi
